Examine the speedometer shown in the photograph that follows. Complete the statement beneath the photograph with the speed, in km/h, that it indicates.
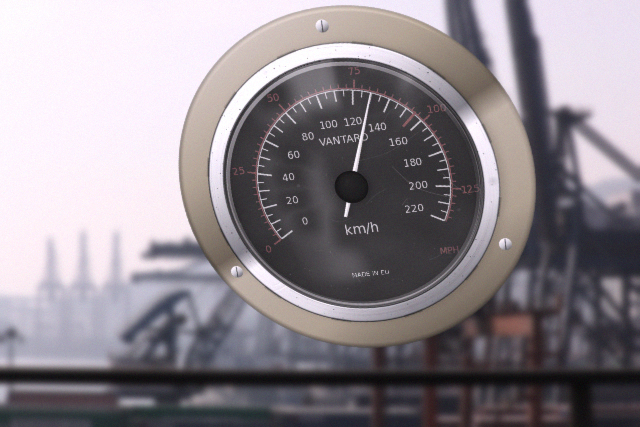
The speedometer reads 130 km/h
